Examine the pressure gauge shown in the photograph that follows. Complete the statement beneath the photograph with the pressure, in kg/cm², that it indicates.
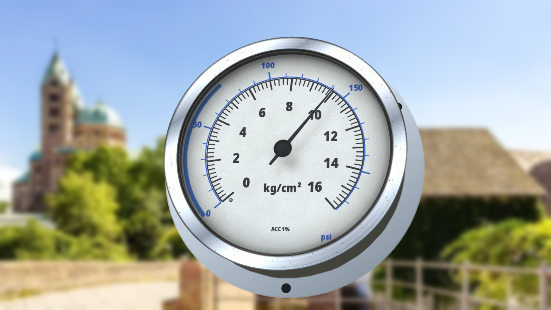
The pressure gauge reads 10 kg/cm²
